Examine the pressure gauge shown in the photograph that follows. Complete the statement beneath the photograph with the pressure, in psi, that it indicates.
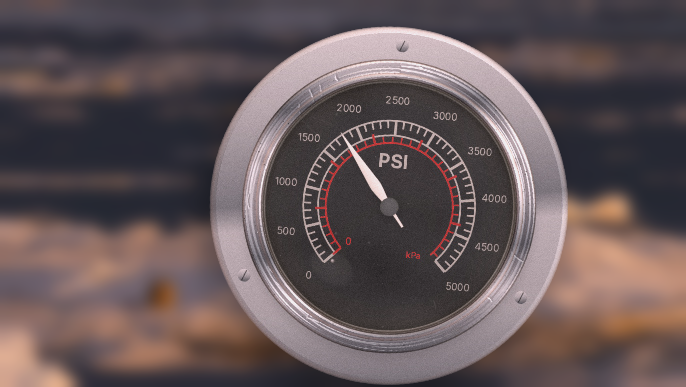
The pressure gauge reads 1800 psi
